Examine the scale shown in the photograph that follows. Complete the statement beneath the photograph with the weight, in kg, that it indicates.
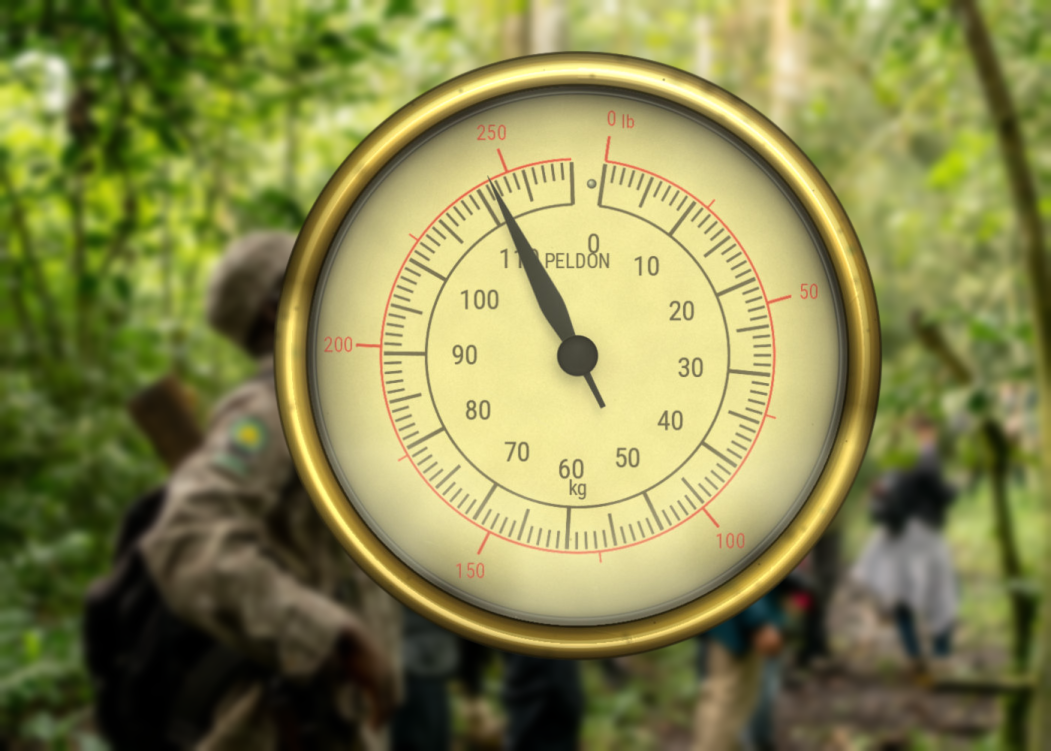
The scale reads 111.5 kg
